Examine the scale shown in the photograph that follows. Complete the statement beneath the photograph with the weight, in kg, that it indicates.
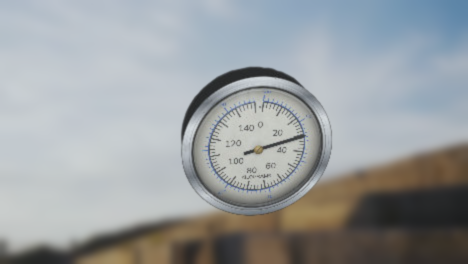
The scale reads 30 kg
